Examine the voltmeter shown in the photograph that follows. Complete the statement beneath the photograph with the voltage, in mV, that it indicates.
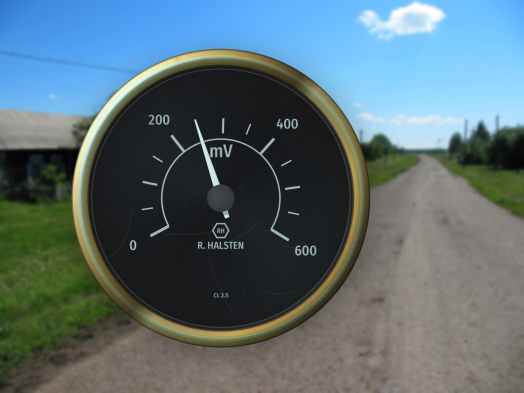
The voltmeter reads 250 mV
